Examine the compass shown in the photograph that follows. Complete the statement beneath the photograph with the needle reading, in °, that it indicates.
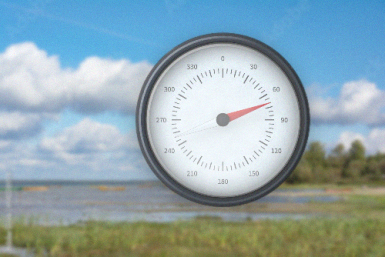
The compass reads 70 °
